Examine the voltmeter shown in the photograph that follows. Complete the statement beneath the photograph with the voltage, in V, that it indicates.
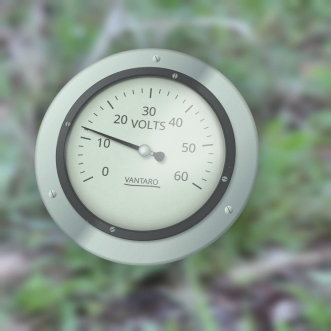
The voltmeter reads 12 V
